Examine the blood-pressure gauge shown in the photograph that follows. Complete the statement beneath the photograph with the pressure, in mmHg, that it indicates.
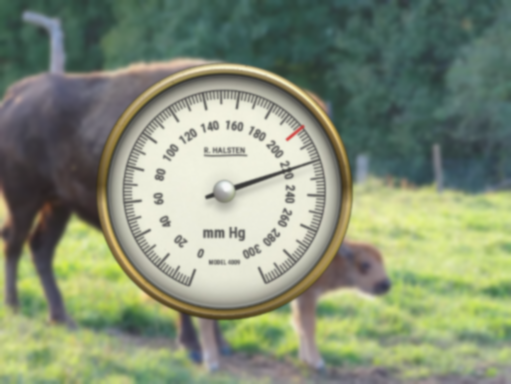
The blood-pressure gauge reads 220 mmHg
